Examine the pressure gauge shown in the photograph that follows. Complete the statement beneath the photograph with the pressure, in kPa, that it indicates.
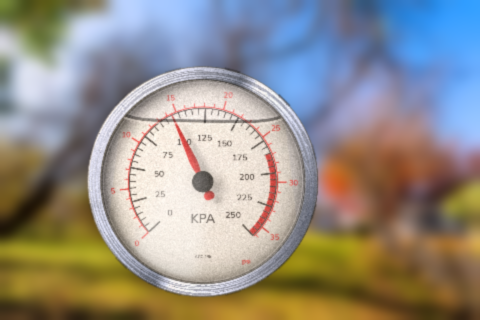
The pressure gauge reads 100 kPa
